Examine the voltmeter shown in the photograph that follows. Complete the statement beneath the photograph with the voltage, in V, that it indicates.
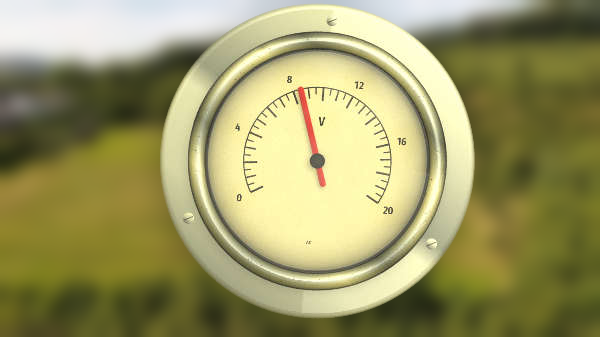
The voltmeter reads 8.5 V
